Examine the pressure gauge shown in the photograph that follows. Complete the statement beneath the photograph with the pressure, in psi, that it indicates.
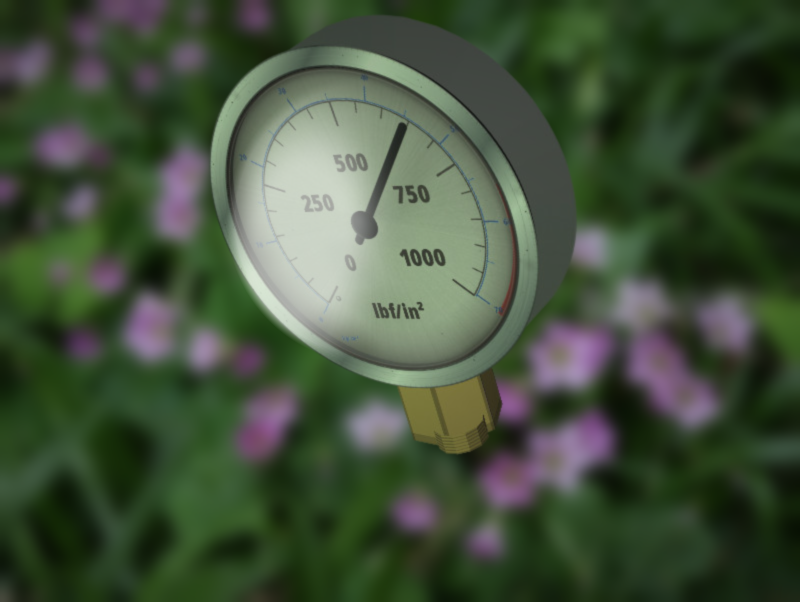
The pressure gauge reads 650 psi
